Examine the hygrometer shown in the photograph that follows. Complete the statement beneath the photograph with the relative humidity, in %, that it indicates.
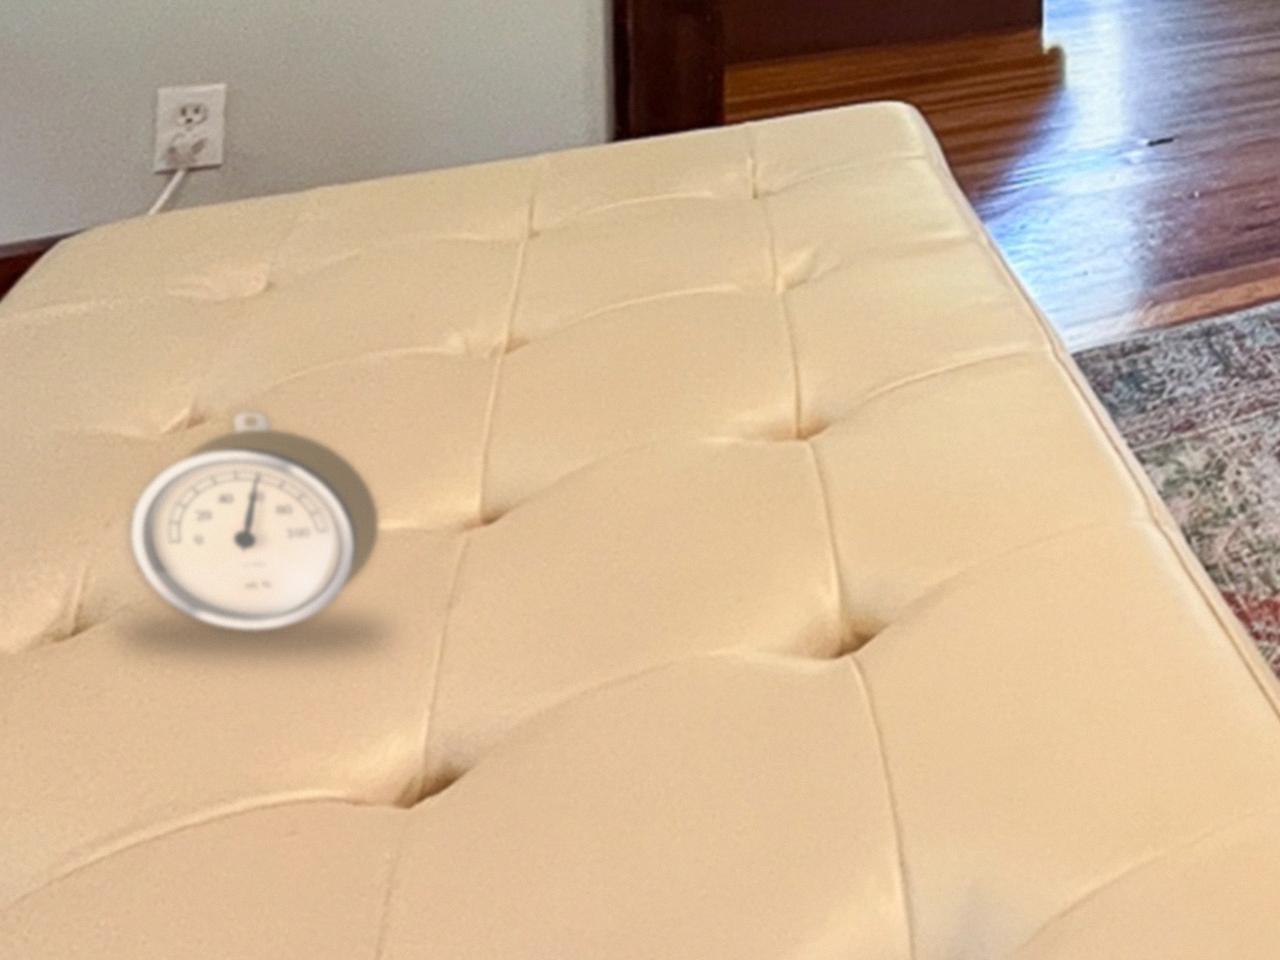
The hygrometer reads 60 %
